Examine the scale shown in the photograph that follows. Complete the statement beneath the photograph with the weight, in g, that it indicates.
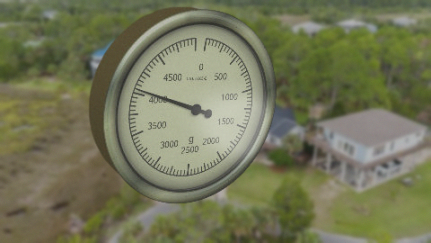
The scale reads 4050 g
